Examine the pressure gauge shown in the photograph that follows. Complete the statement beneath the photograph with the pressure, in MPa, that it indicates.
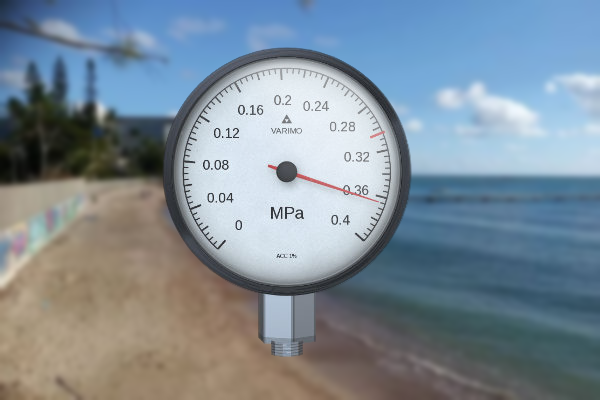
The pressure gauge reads 0.365 MPa
